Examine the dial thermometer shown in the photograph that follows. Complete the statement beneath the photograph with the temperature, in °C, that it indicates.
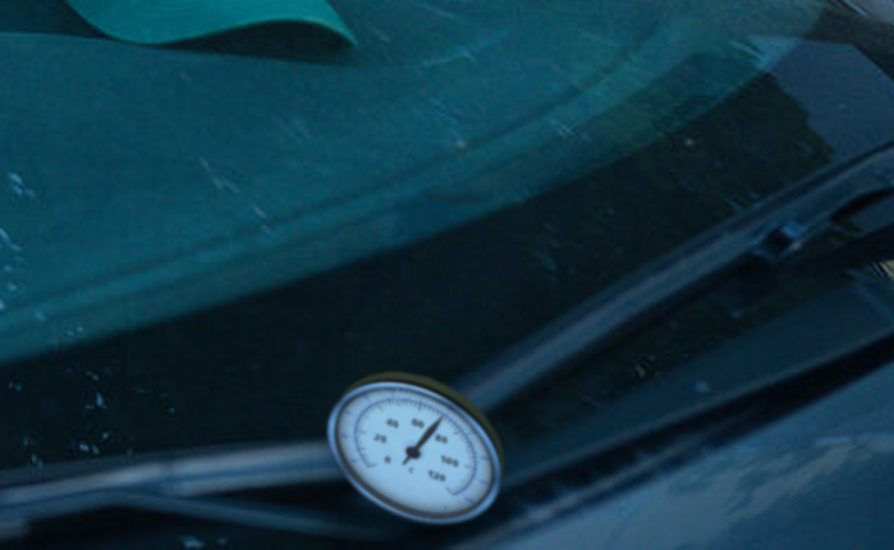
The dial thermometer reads 70 °C
